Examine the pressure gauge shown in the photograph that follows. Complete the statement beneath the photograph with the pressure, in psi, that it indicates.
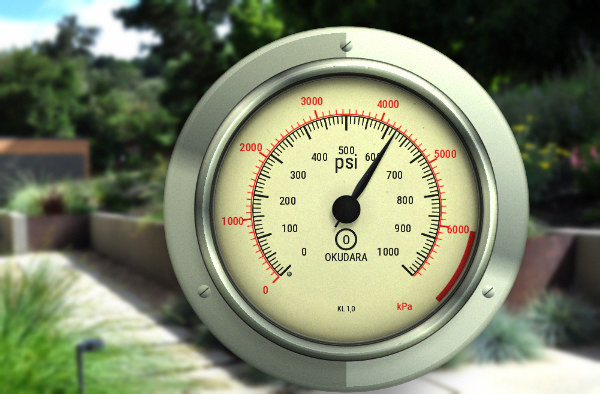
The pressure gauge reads 620 psi
